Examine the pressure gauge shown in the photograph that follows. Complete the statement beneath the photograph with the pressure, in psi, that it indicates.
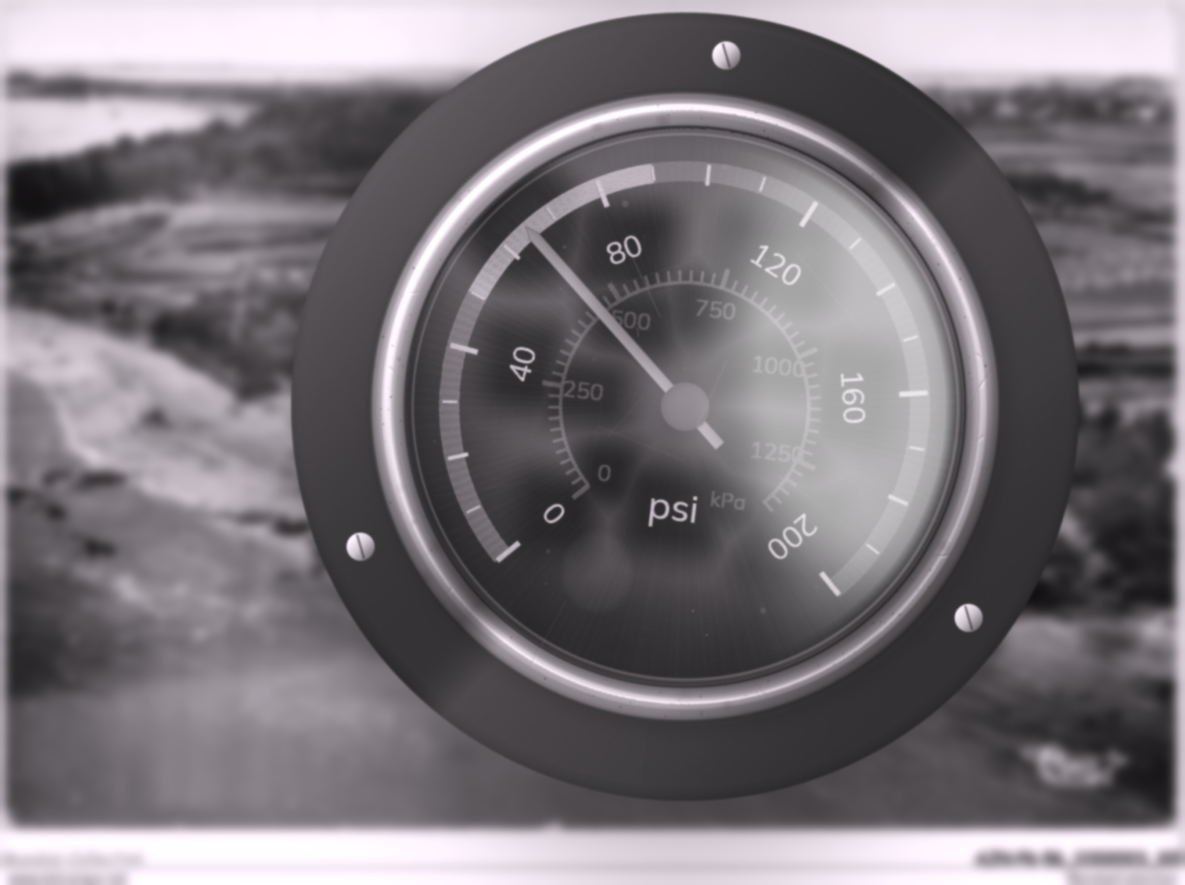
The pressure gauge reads 65 psi
